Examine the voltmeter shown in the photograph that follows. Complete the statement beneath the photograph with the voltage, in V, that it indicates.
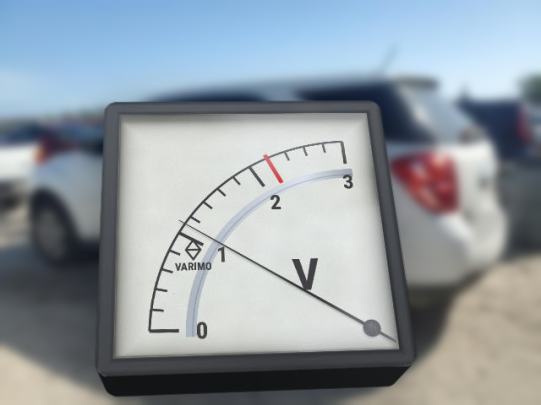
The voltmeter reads 1.1 V
